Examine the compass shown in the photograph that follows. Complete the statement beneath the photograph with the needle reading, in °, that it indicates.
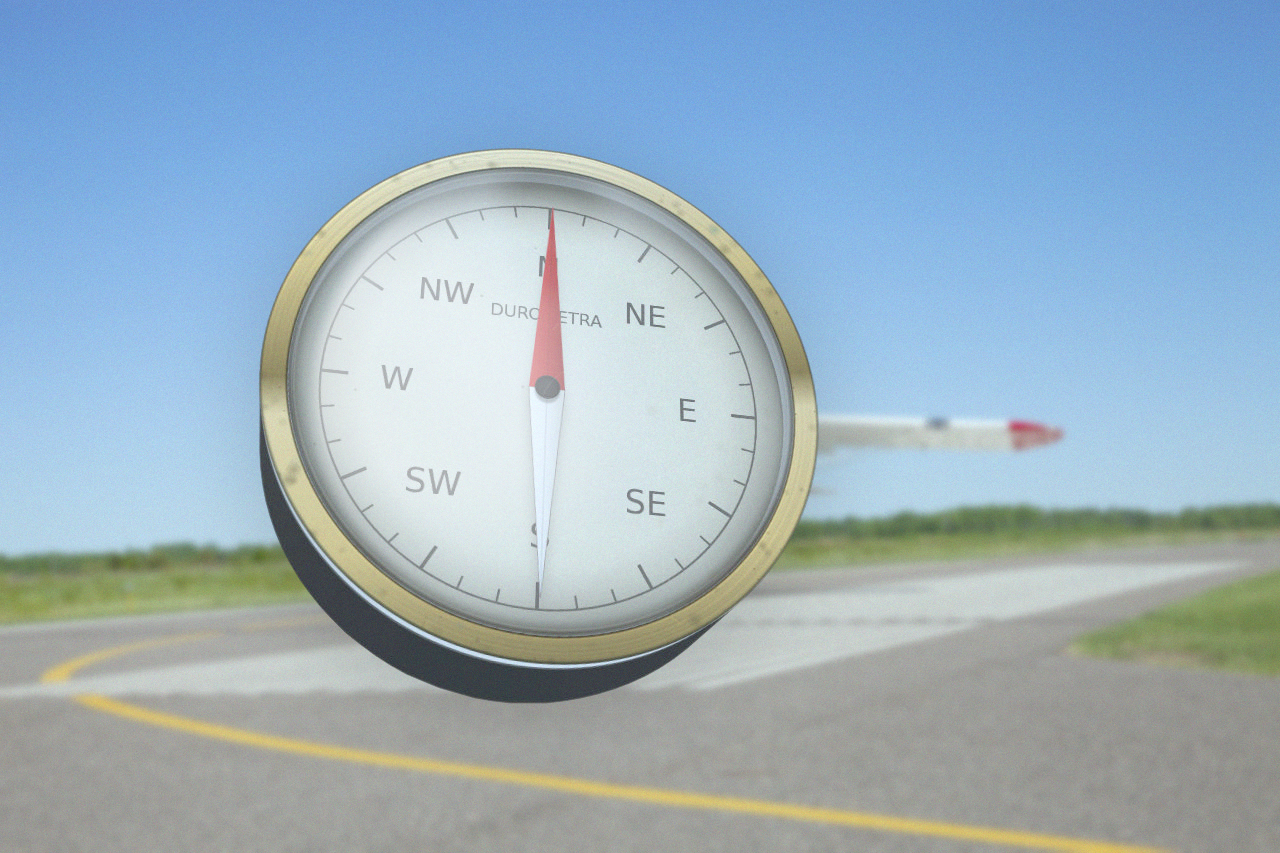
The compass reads 0 °
